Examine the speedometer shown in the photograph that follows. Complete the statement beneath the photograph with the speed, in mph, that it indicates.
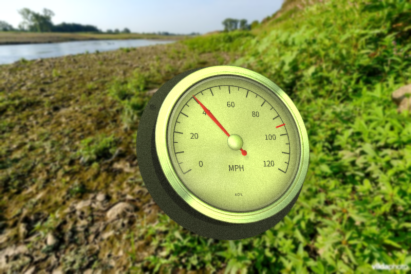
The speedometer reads 40 mph
